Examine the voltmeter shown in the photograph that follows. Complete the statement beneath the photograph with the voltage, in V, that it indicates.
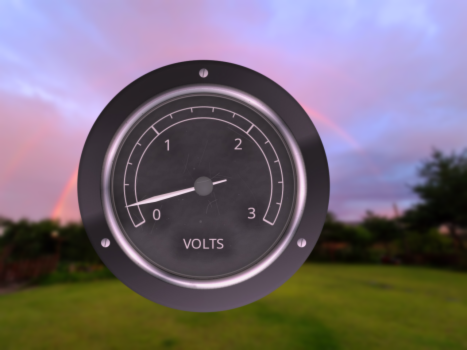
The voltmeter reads 0.2 V
